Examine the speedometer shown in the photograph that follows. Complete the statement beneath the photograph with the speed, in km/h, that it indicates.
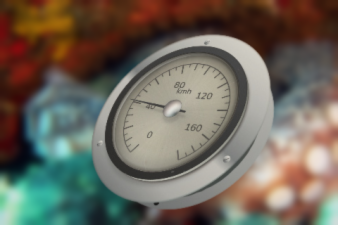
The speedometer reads 40 km/h
